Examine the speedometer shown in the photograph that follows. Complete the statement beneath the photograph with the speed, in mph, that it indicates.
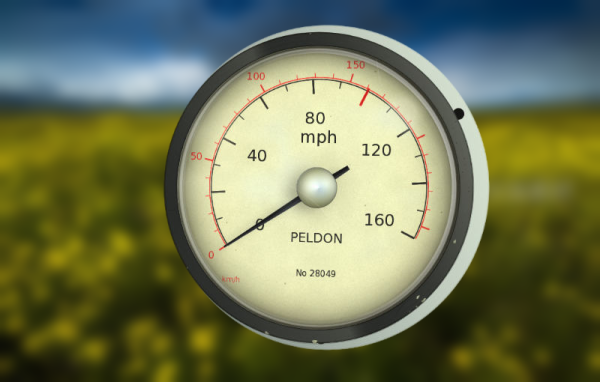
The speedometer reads 0 mph
